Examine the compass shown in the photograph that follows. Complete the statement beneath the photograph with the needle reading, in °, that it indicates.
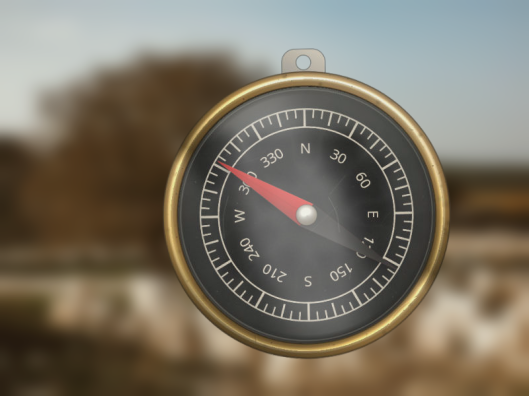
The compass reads 302.5 °
